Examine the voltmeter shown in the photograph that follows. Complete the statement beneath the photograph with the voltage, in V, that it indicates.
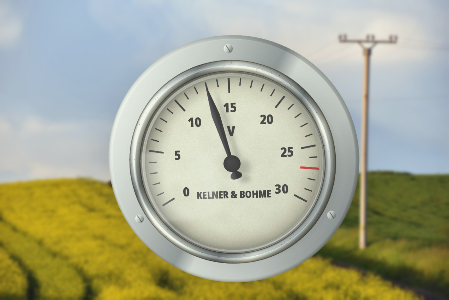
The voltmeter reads 13 V
